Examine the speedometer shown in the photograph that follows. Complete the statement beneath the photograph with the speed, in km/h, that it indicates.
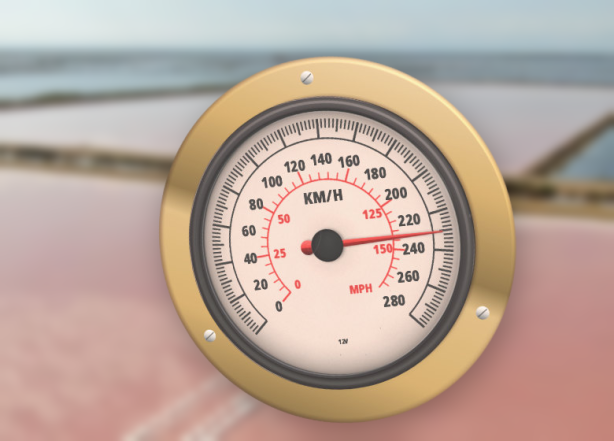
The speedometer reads 230 km/h
